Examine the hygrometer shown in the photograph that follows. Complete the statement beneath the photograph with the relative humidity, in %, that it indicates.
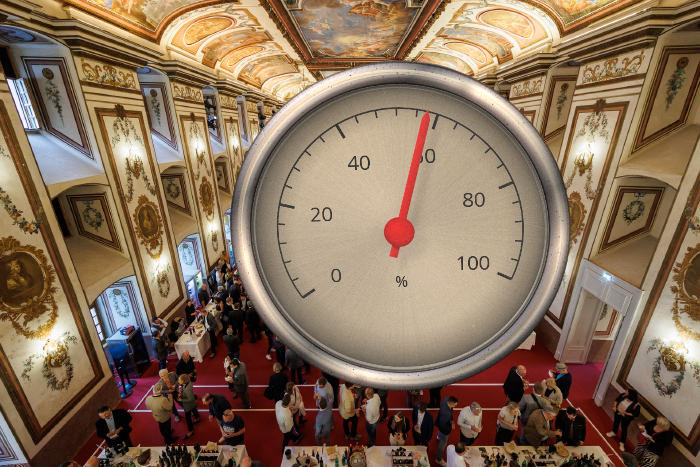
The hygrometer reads 58 %
